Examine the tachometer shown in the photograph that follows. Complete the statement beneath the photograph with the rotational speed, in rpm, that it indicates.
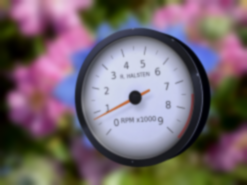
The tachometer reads 750 rpm
